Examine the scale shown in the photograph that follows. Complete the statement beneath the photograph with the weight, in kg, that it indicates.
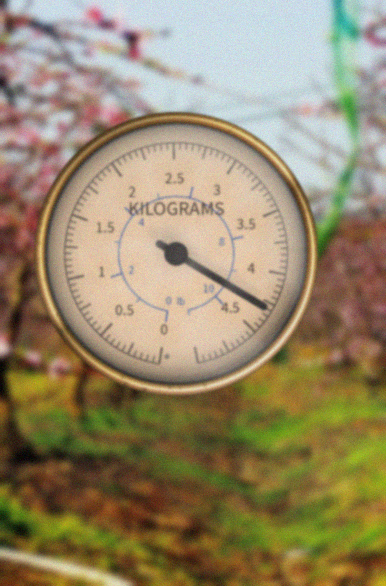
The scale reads 4.3 kg
